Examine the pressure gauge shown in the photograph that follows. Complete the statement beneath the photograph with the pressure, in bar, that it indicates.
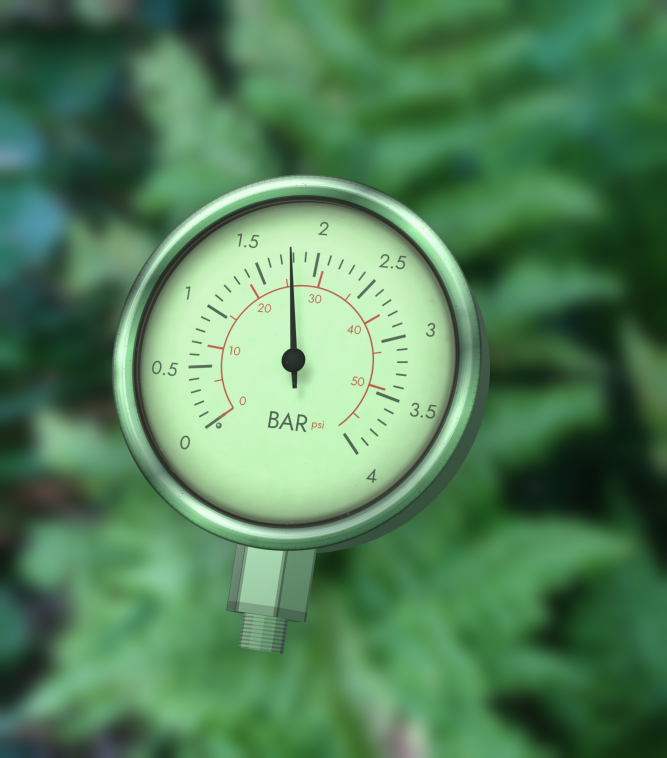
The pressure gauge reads 1.8 bar
